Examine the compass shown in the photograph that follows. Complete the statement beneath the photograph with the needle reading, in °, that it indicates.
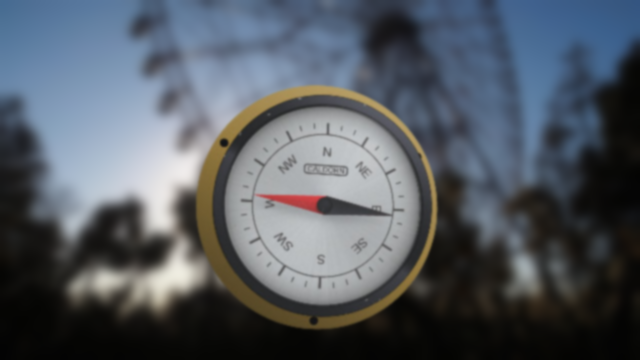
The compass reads 275 °
